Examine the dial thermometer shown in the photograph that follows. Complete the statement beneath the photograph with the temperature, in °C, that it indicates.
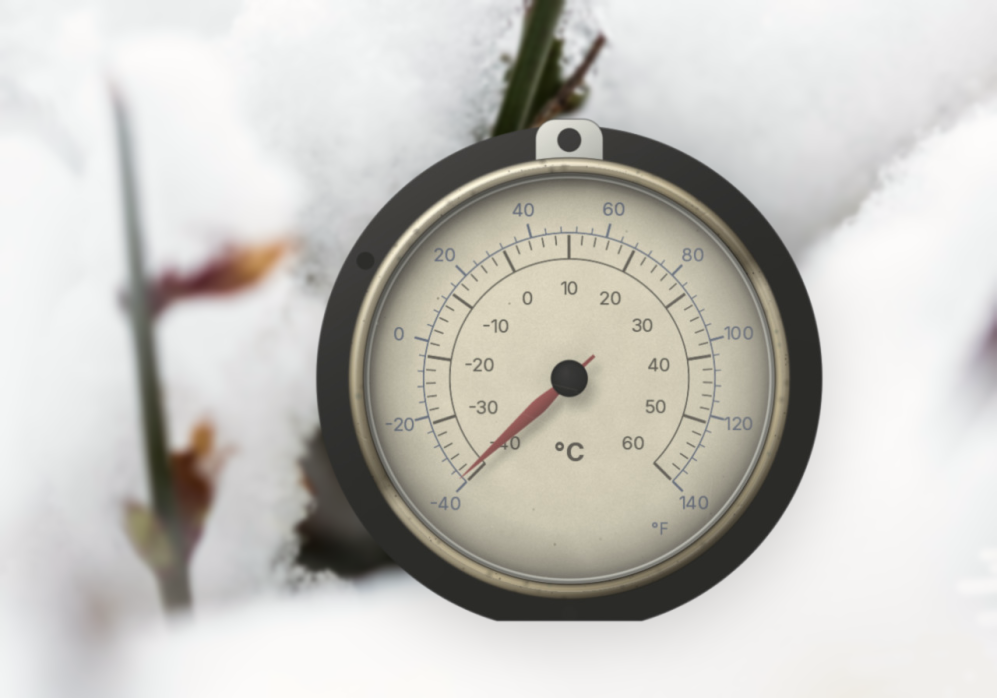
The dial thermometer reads -39 °C
